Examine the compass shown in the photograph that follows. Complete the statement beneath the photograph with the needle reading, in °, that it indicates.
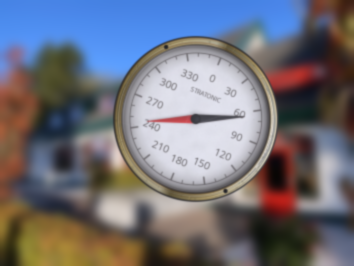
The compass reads 245 °
